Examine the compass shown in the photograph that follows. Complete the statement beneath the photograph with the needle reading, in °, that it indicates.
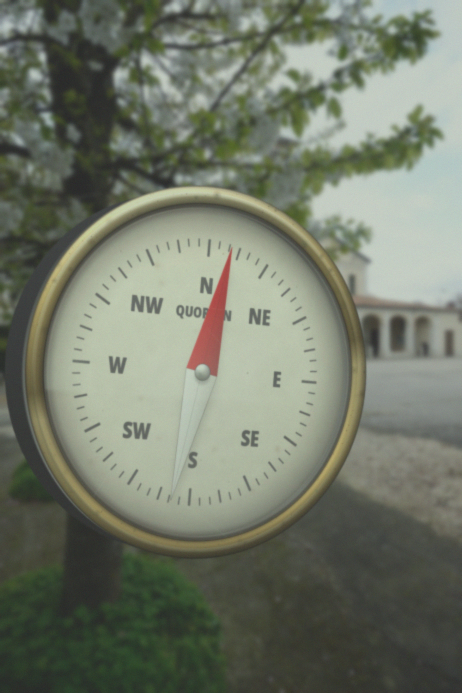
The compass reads 10 °
